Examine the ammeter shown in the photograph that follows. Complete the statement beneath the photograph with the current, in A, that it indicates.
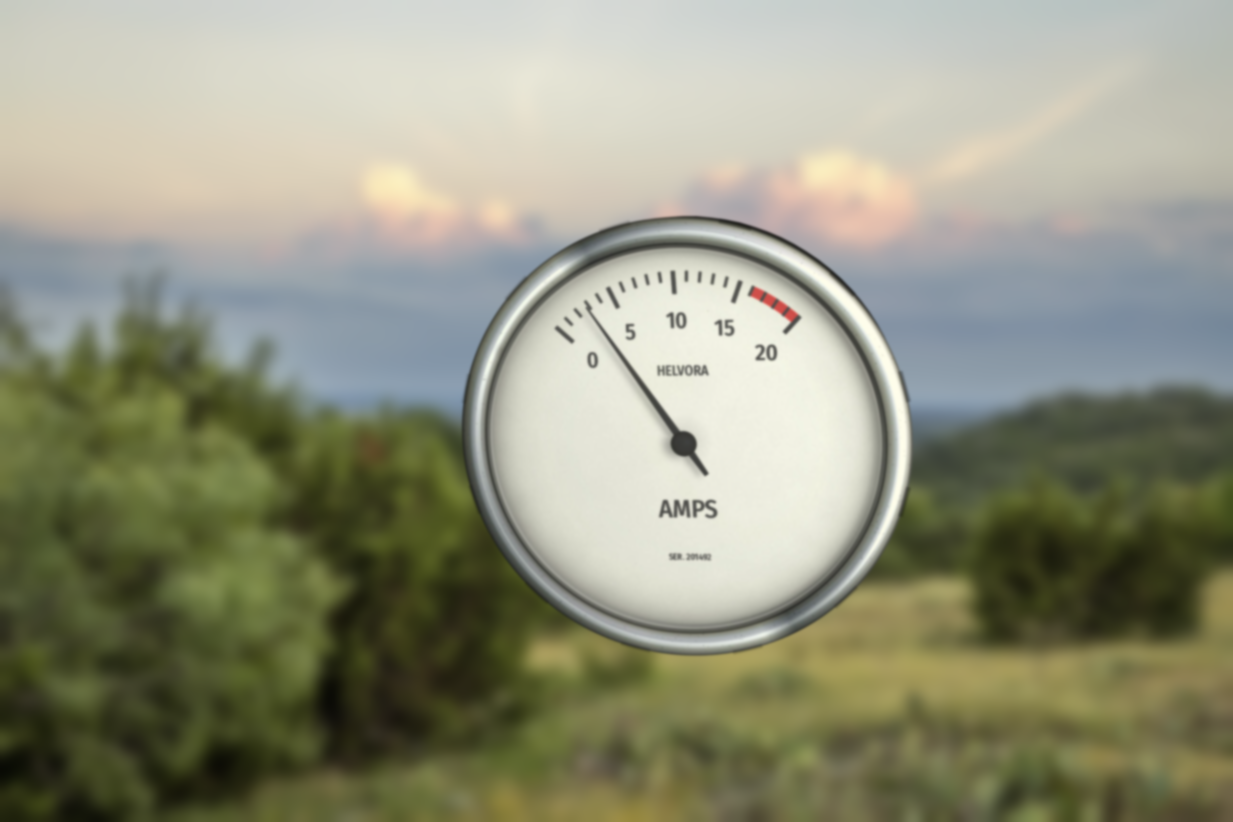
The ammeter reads 3 A
